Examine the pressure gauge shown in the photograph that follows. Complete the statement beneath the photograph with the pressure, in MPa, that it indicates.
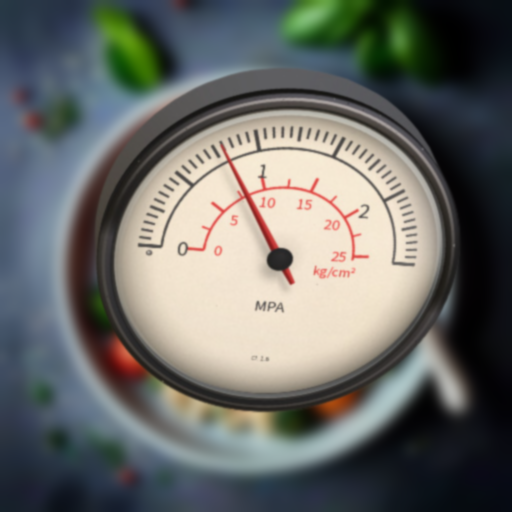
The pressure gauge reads 0.8 MPa
